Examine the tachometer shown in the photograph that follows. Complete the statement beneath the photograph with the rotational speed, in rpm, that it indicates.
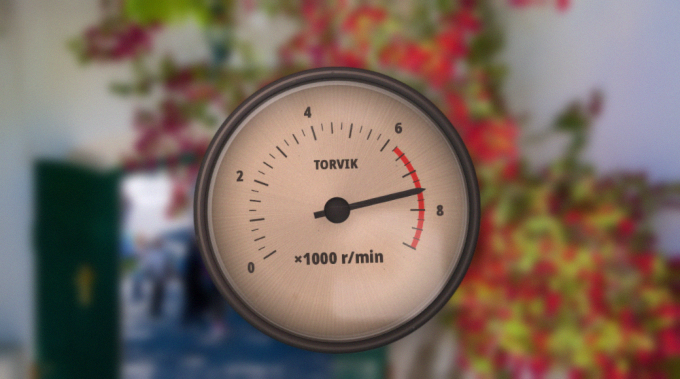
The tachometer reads 7500 rpm
